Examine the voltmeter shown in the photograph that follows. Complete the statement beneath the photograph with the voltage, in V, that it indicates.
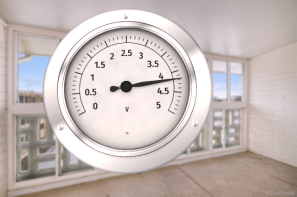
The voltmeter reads 4.2 V
